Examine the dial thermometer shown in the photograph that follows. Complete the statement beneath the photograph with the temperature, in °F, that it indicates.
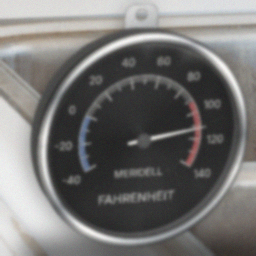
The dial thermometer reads 110 °F
